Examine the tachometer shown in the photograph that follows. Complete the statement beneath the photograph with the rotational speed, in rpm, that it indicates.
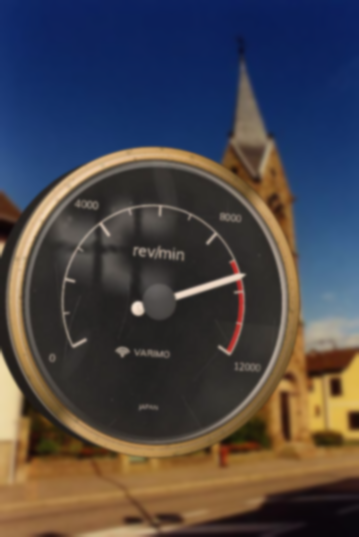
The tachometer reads 9500 rpm
